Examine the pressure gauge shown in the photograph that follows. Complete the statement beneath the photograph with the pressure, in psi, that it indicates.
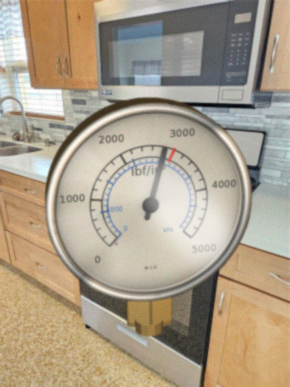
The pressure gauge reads 2800 psi
